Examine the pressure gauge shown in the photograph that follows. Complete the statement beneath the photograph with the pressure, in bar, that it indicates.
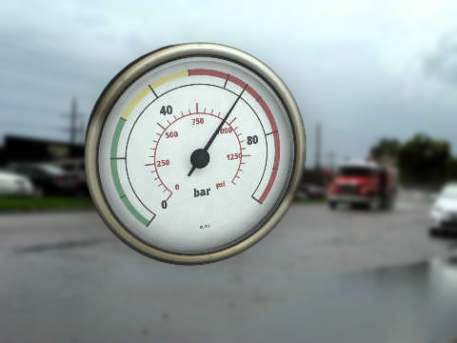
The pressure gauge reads 65 bar
